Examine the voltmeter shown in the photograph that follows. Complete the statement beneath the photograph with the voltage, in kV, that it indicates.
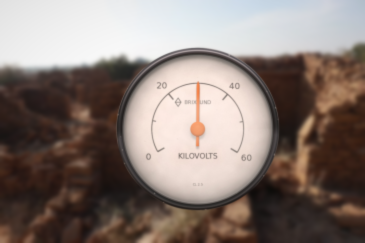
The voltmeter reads 30 kV
